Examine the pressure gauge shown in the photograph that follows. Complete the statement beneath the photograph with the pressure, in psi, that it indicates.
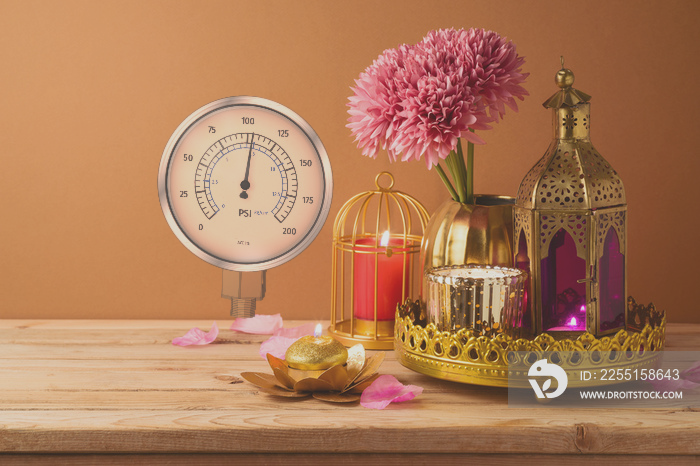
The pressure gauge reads 105 psi
